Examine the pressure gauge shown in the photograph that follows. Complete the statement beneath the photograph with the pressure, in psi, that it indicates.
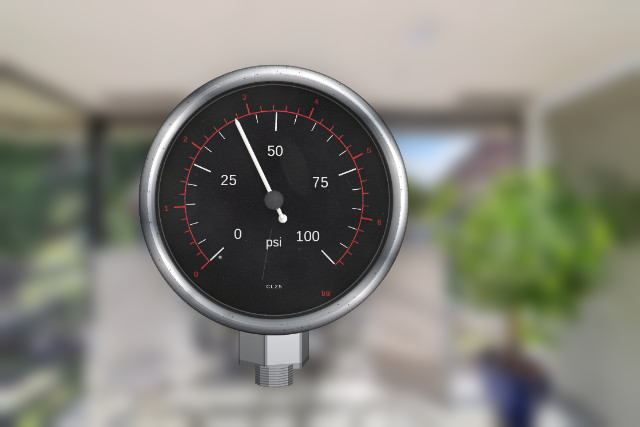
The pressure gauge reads 40 psi
